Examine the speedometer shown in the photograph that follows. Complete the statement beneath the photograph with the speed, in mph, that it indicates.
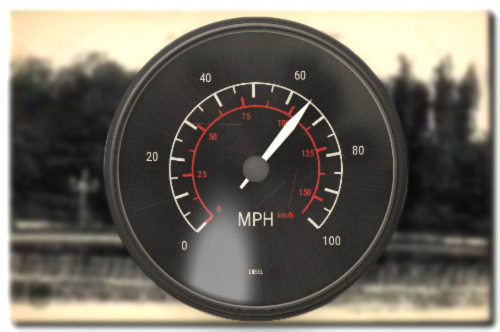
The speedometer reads 65 mph
